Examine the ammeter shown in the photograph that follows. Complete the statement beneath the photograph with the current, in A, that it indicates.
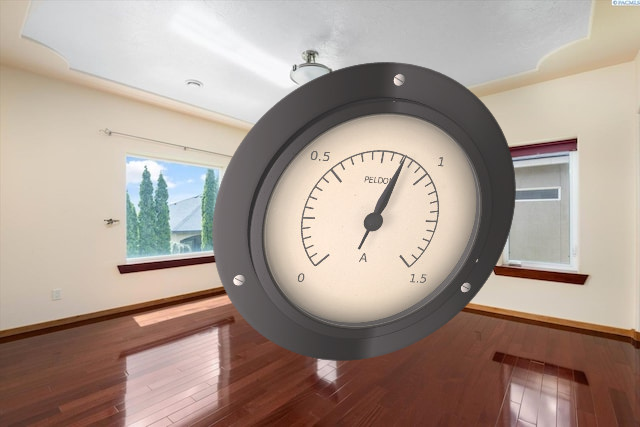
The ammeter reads 0.85 A
